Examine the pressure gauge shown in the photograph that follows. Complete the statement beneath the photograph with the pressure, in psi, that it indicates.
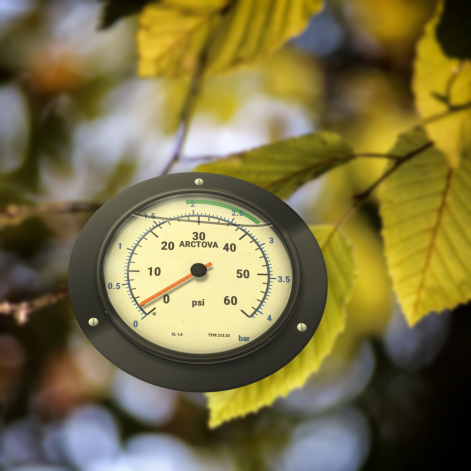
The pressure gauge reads 2 psi
